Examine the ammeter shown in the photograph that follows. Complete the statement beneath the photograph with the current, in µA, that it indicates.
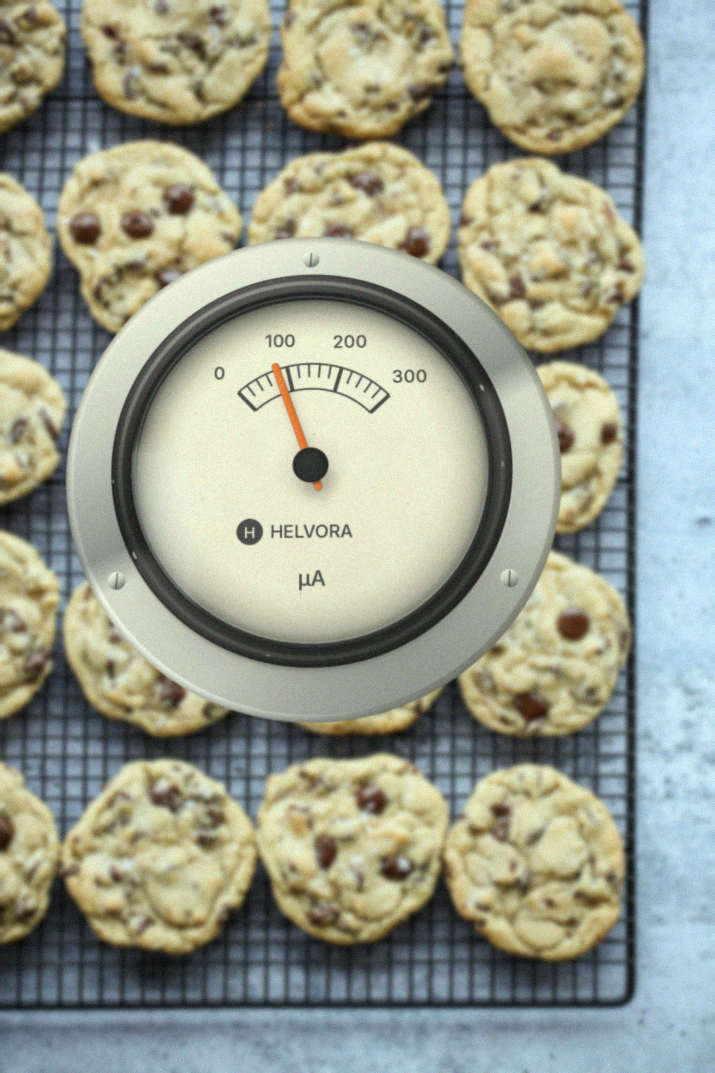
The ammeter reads 80 µA
